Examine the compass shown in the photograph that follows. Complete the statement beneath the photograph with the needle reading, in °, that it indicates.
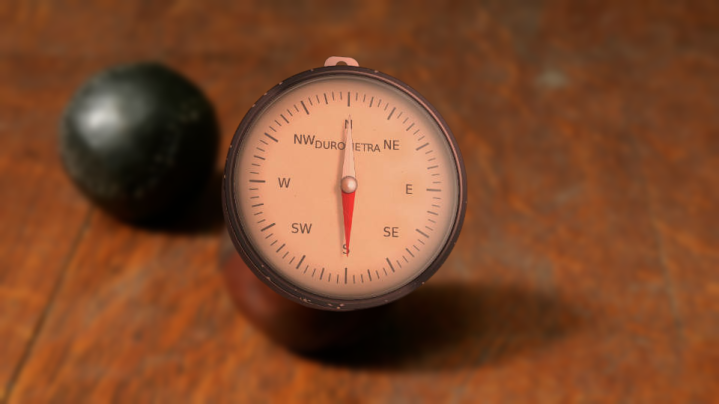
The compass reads 180 °
